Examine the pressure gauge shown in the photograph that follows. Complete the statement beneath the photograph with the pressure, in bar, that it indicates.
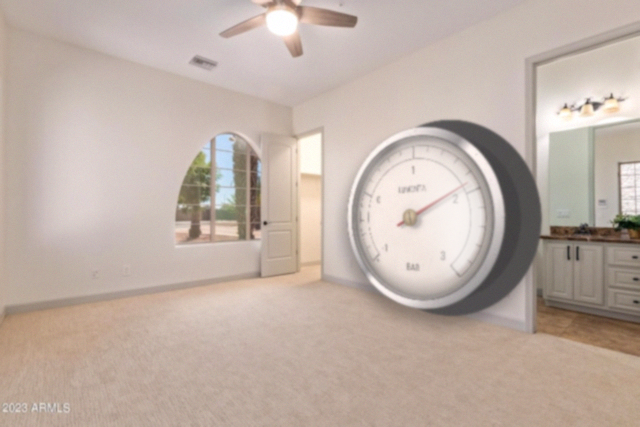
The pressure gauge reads 1.9 bar
